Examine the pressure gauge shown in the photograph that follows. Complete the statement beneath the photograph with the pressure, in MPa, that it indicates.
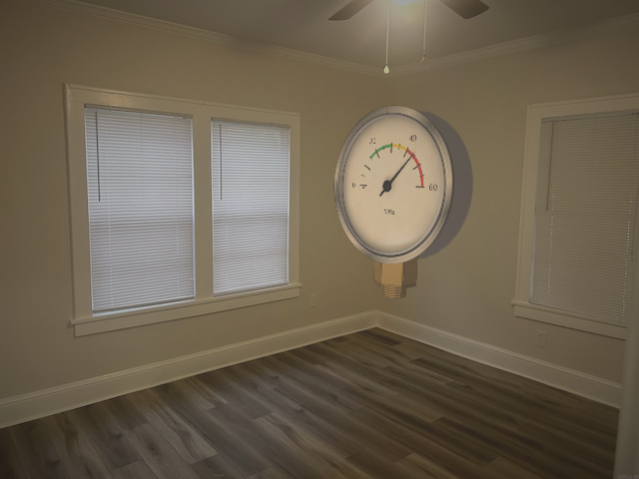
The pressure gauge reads 45 MPa
